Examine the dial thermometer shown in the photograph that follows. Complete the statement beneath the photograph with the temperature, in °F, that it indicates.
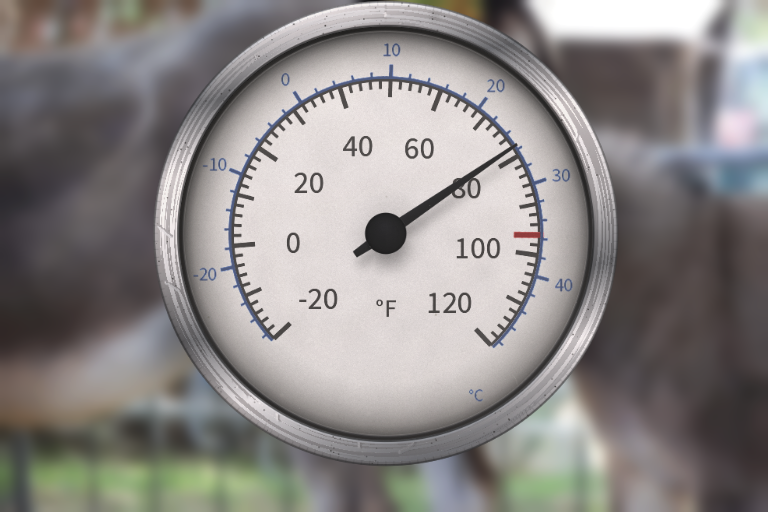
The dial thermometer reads 78 °F
